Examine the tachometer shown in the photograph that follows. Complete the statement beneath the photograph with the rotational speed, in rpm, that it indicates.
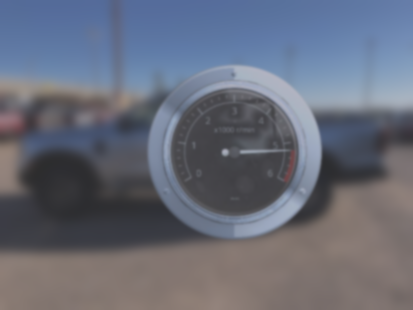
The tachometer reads 5200 rpm
